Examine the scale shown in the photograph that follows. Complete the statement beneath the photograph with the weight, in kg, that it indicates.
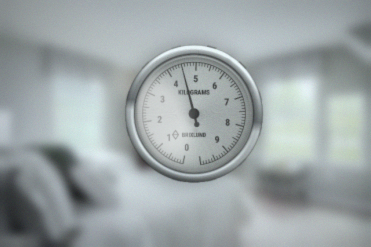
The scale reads 4.5 kg
